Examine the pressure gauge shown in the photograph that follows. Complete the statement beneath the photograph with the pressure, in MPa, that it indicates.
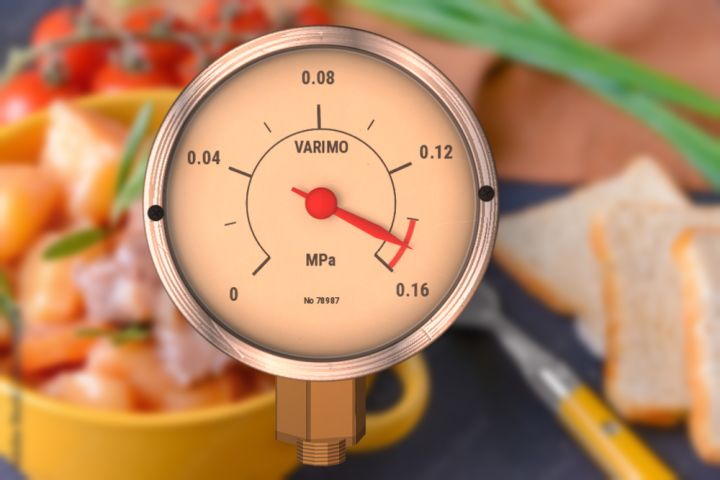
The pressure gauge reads 0.15 MPa
